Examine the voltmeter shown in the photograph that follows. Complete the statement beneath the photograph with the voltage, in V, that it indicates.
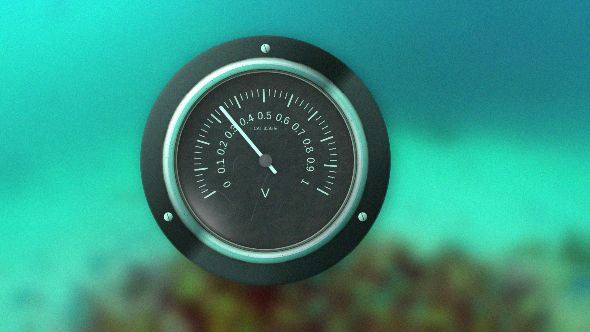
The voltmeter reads 0.34 V
